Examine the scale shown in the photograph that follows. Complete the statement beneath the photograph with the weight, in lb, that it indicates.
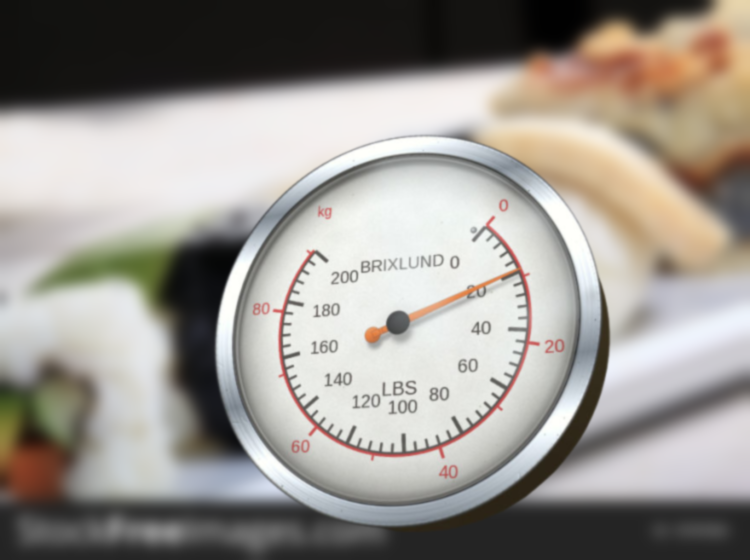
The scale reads 20 lb
